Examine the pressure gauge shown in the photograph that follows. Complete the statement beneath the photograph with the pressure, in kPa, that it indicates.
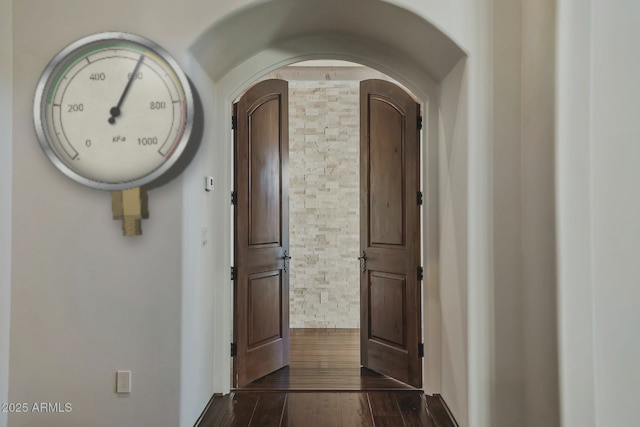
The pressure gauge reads 600 kPa
